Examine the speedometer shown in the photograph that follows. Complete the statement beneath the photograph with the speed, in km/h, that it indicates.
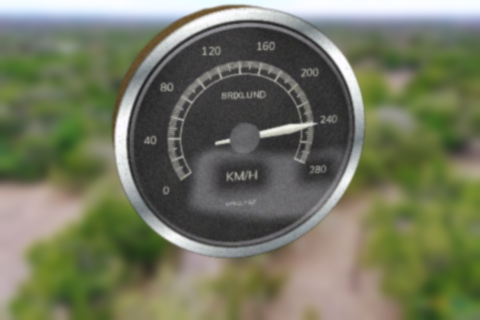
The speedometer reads 240 km/h
